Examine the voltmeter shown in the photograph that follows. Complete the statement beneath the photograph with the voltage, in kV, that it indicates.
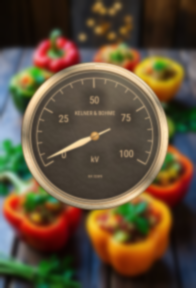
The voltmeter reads 2.5 kV
